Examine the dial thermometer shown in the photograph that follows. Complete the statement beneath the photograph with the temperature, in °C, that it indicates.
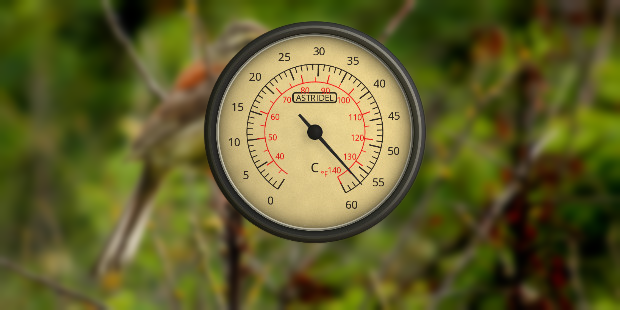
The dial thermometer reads 57 °C
